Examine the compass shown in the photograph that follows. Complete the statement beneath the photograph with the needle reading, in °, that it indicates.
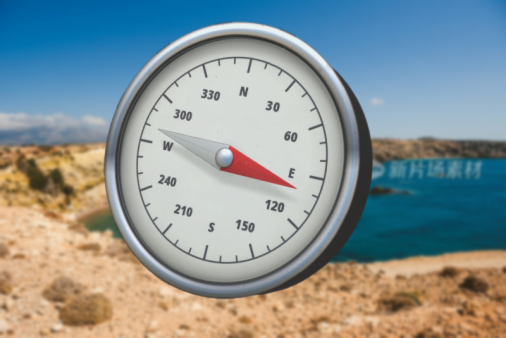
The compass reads 100 °
